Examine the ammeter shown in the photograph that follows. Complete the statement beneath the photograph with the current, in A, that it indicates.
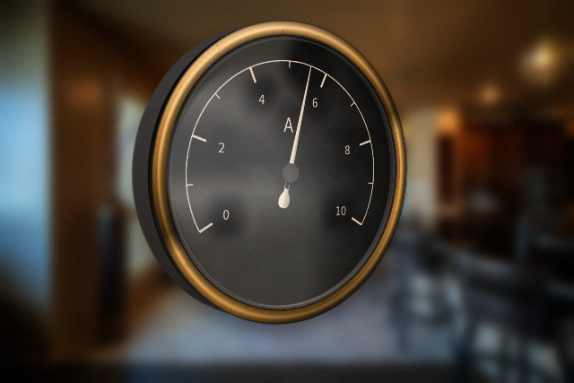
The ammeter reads 5.5 A
